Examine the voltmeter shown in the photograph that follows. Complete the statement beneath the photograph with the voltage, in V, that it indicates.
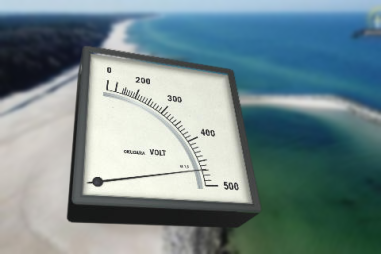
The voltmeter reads 470 V
